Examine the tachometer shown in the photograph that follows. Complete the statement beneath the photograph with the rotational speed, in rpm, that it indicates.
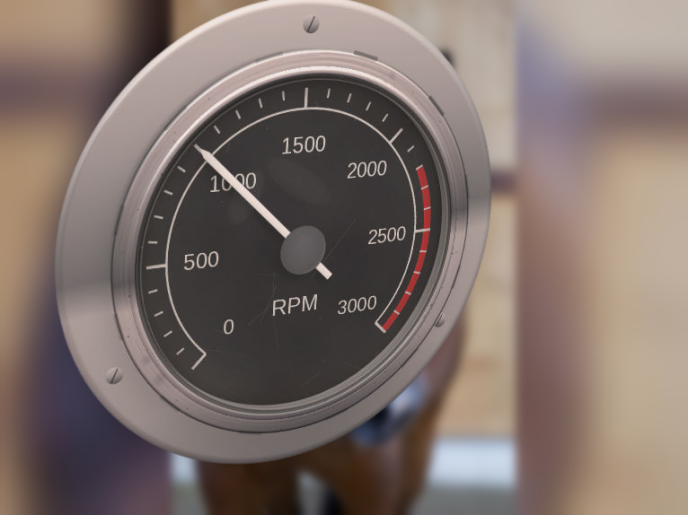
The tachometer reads 1000 rpm
